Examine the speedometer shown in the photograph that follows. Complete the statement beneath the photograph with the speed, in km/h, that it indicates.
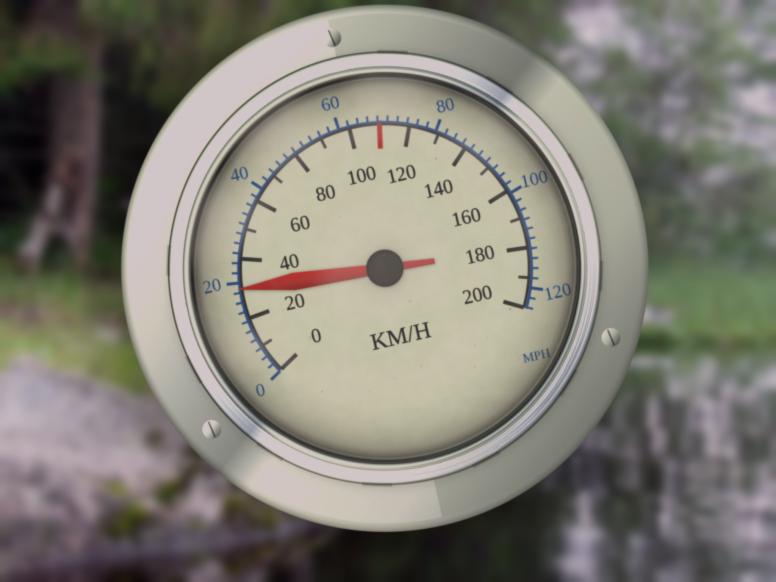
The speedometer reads 30 km/h
